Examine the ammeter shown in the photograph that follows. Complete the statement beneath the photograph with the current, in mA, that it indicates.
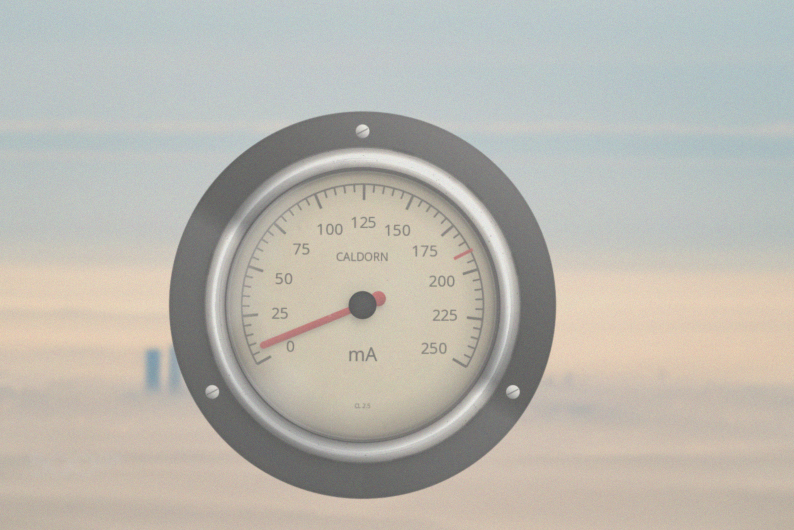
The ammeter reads 7.5 mA
